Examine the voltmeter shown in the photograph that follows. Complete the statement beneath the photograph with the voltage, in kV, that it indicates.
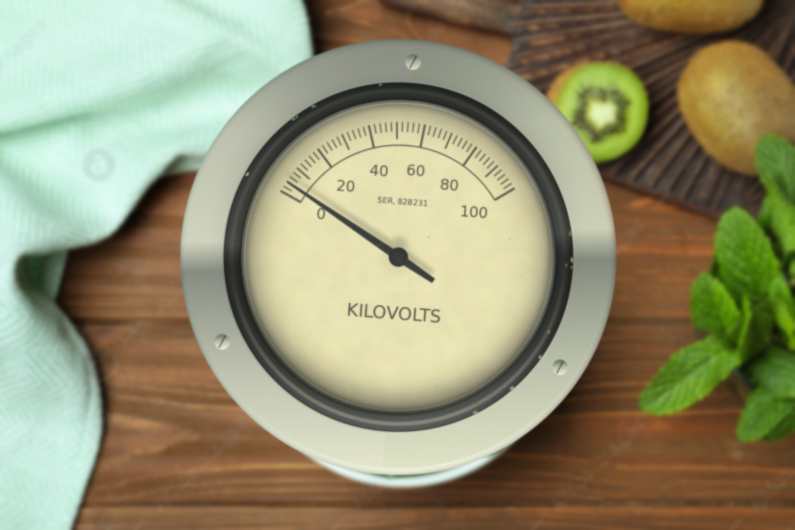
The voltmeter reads 4 kV
